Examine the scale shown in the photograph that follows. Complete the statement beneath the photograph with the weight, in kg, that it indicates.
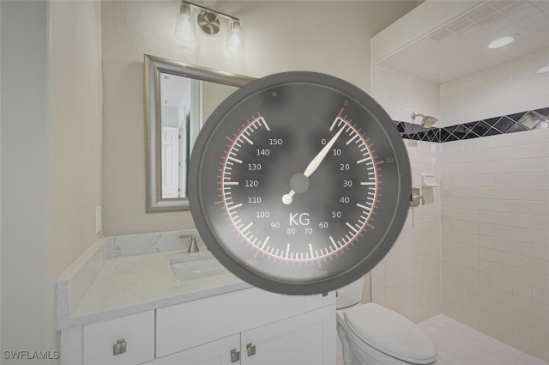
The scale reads 4 kg
